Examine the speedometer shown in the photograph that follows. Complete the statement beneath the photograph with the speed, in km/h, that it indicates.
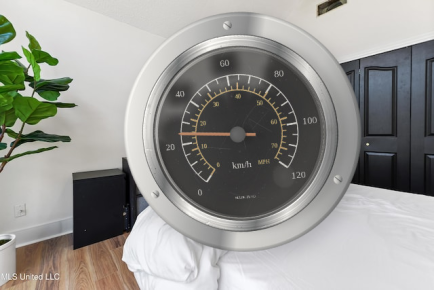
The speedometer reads 25 km/h
